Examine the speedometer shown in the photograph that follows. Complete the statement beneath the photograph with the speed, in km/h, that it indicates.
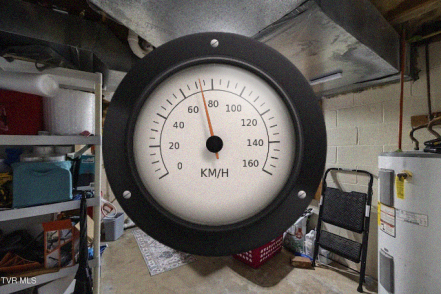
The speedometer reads 72.5 km/h
